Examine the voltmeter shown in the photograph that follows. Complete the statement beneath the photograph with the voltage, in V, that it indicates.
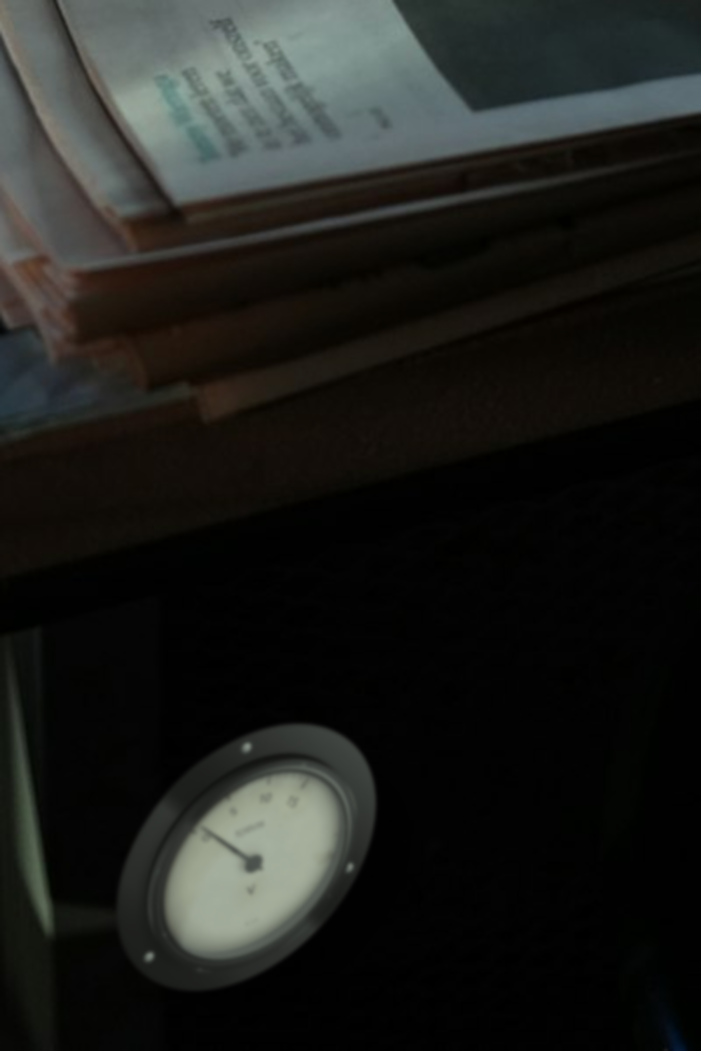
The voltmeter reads 1 V
